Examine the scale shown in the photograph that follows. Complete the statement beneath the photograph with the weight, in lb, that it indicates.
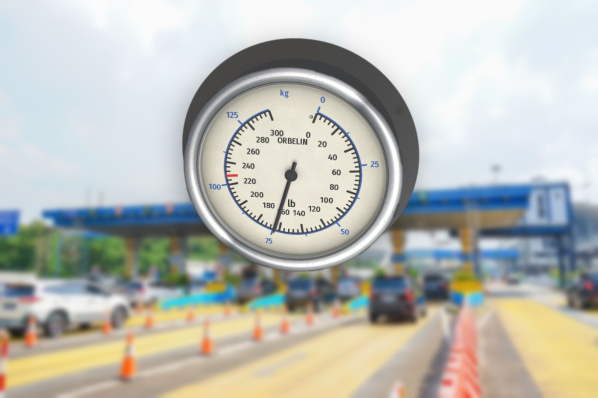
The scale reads 164 lb
